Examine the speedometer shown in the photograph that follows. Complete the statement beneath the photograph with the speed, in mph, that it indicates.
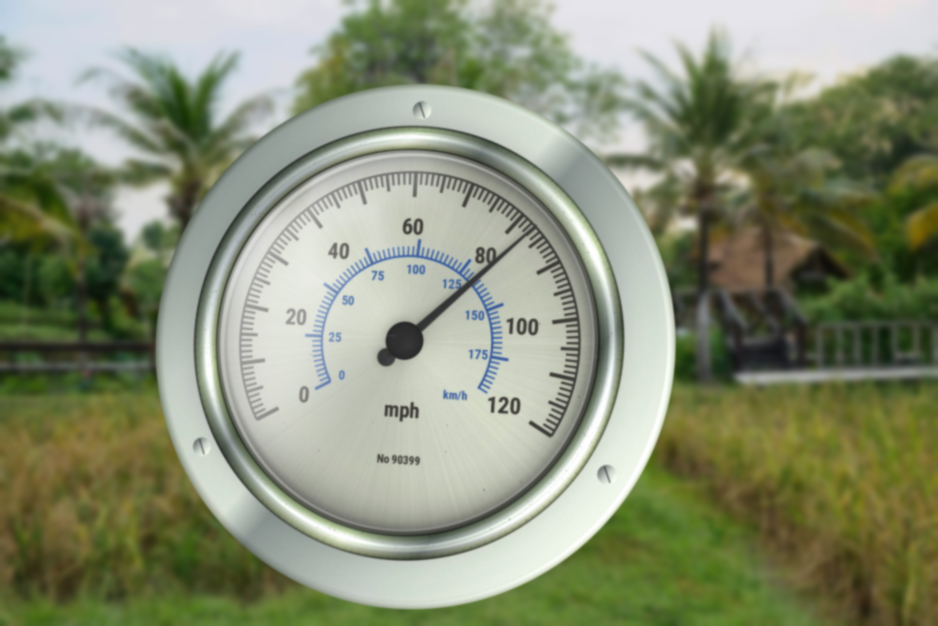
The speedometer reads 83 mph
